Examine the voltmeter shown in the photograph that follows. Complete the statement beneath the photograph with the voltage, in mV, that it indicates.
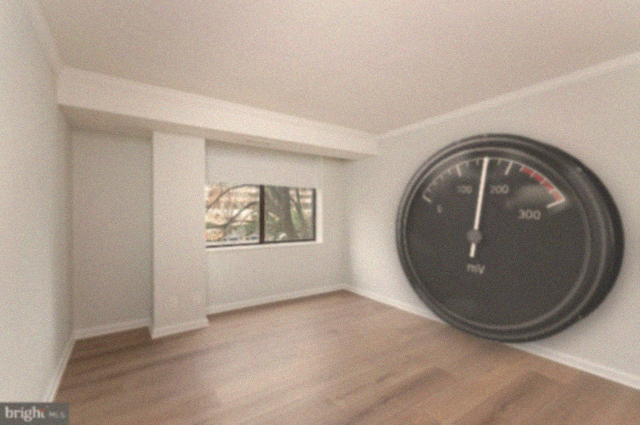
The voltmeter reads 160 mV
